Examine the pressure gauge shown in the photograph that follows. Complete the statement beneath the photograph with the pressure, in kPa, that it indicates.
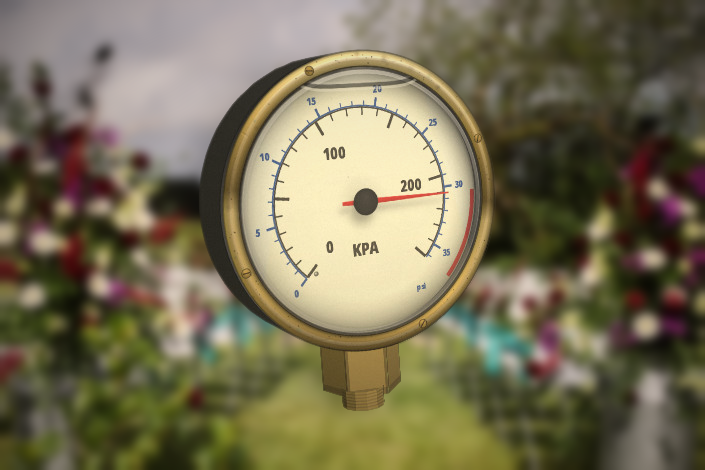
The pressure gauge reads 210 kPa
